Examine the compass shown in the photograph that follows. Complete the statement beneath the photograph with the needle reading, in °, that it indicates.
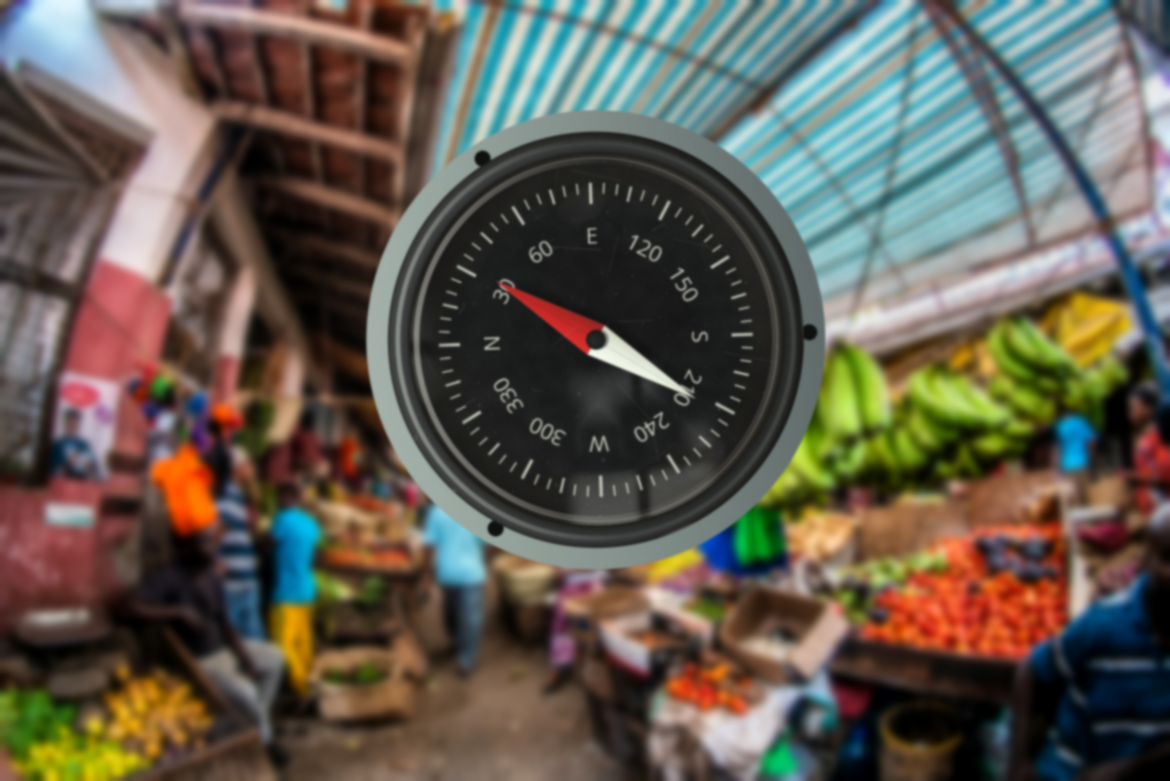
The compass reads 32.5 °
